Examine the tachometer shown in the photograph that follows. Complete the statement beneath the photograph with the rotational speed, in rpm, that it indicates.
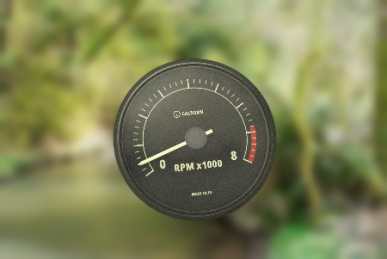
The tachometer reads 400 rpm
